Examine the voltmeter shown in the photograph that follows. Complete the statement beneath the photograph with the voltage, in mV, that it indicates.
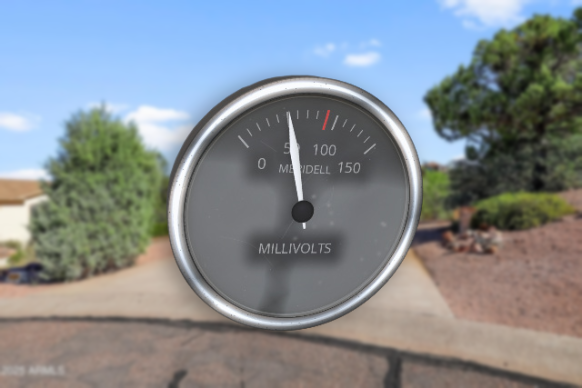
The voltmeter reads 50 mV
